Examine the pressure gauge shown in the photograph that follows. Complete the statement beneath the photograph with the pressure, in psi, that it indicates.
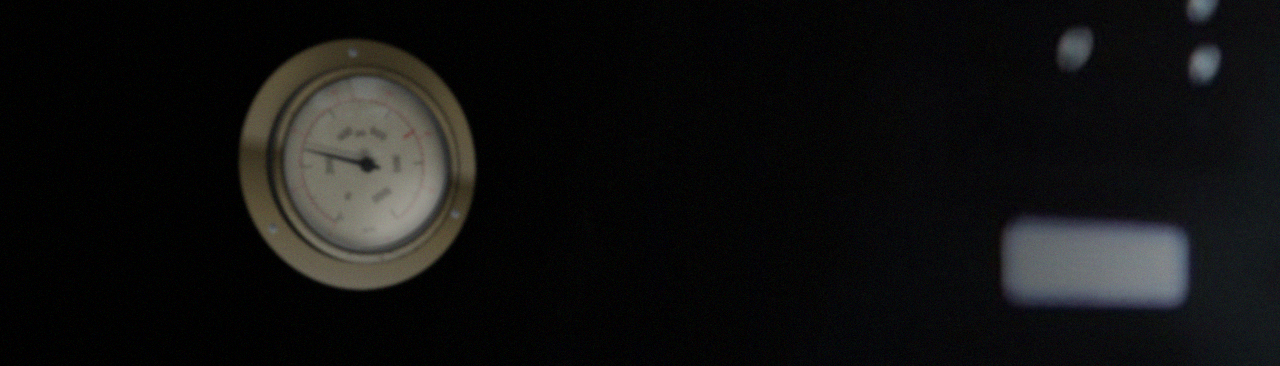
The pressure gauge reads 250 psi
